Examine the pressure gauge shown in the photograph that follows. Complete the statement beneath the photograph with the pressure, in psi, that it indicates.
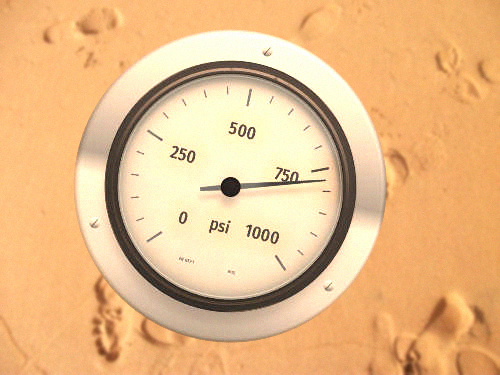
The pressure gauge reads 775 psi
